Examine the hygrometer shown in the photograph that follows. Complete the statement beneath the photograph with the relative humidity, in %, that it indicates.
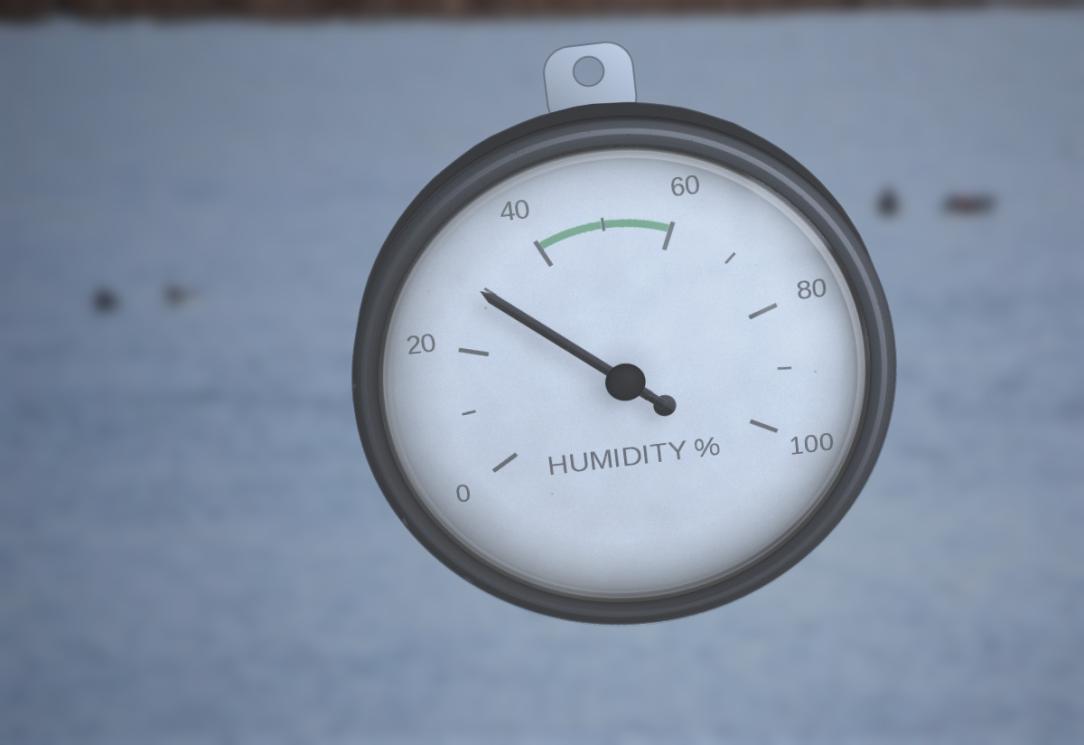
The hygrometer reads 30 %
